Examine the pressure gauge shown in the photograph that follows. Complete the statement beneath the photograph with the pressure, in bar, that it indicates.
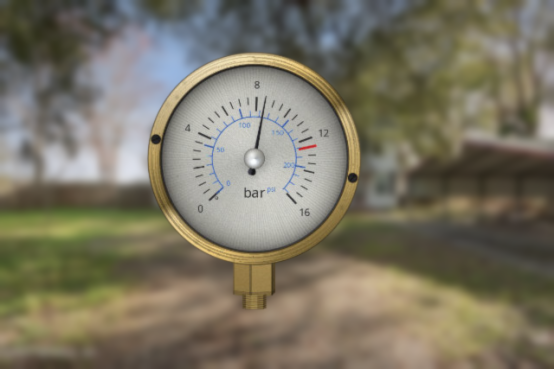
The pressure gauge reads 8.5 bar
